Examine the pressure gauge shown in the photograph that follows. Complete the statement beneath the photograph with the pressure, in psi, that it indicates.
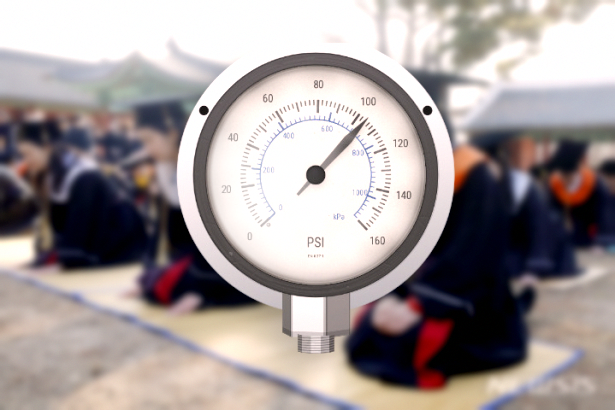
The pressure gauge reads 104 psi
